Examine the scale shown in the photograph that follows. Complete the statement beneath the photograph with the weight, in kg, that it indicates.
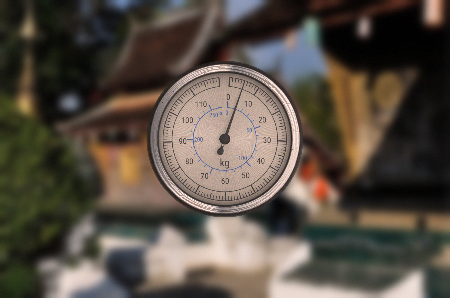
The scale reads 5 kg
